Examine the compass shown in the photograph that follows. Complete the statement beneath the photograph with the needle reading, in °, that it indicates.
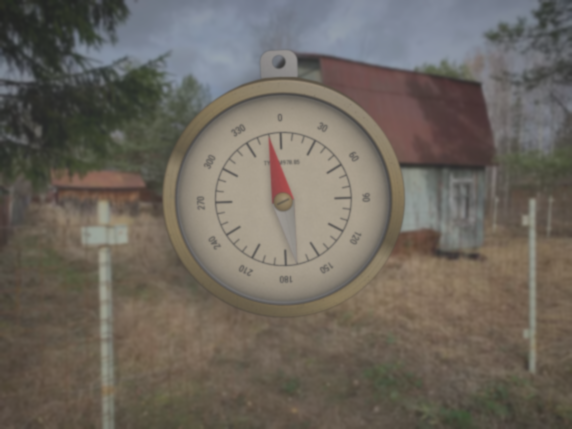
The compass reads 350 °
